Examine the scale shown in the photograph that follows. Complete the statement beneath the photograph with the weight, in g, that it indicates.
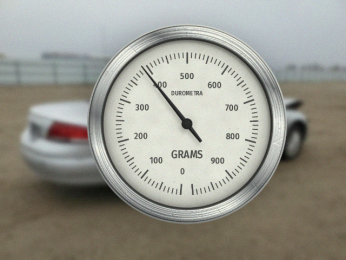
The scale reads 390 g
